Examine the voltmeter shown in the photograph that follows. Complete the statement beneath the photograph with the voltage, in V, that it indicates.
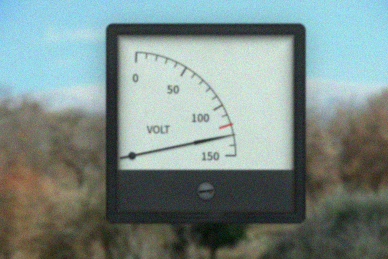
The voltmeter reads 130 V
